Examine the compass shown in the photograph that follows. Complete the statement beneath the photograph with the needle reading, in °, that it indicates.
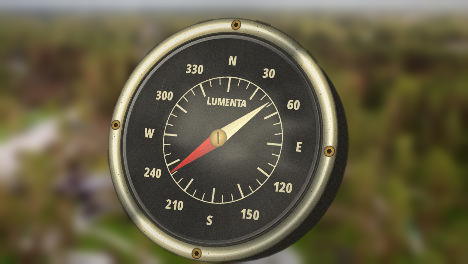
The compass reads 230 °
